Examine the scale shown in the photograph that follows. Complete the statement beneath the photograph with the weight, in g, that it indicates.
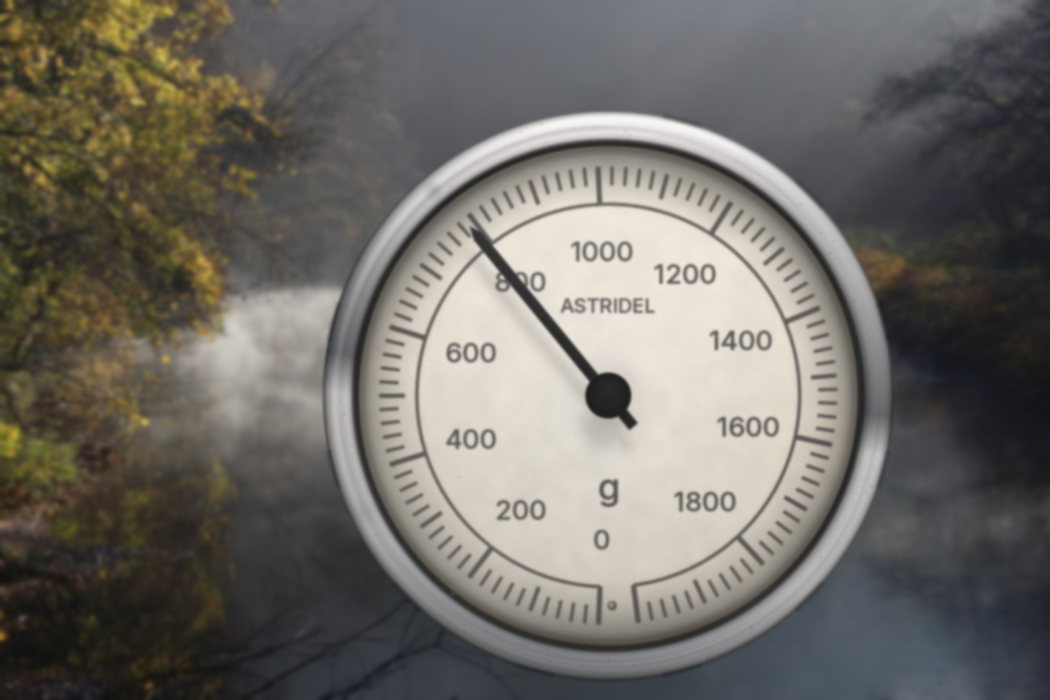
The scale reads 790 g
